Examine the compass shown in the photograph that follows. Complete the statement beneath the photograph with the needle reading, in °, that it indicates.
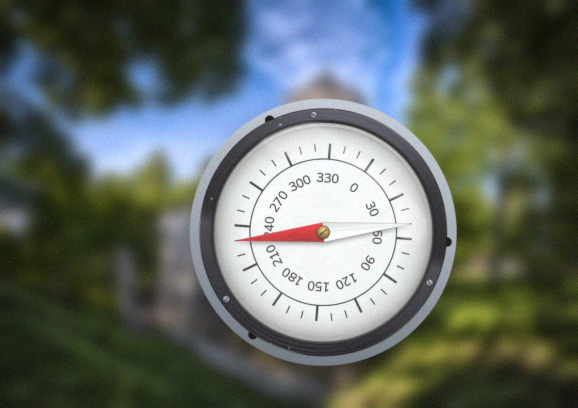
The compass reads 230 °
